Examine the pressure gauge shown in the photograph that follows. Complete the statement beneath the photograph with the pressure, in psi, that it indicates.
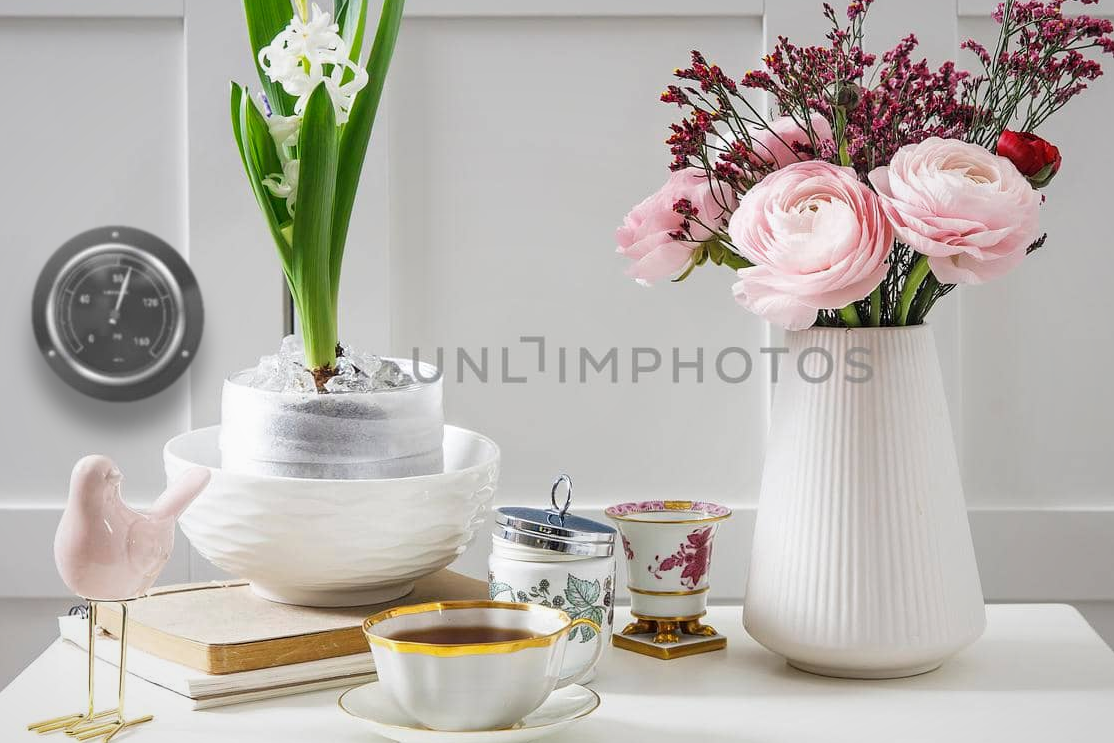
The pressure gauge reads 90 psi
